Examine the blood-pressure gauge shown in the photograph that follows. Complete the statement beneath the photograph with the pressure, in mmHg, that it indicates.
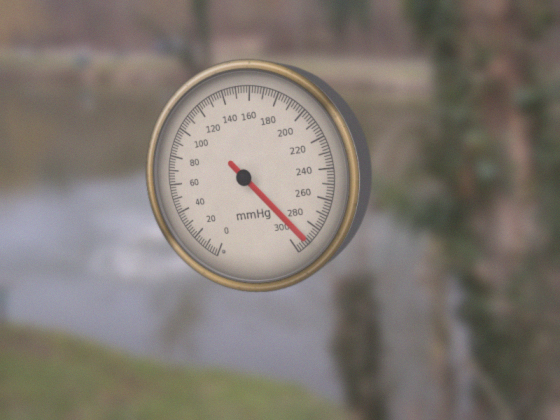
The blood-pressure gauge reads 290 mmHg
